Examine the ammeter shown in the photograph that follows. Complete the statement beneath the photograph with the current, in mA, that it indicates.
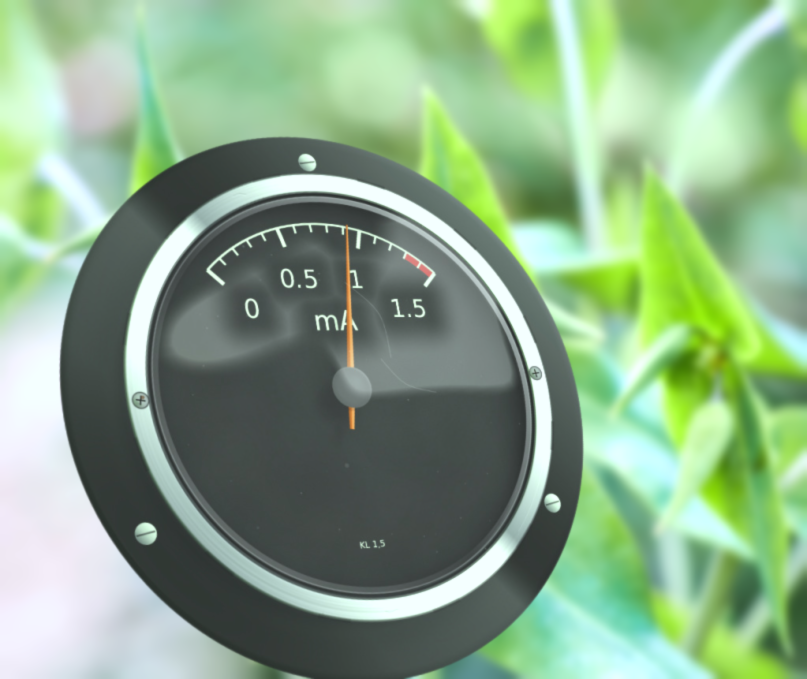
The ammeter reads 0.9 mA
